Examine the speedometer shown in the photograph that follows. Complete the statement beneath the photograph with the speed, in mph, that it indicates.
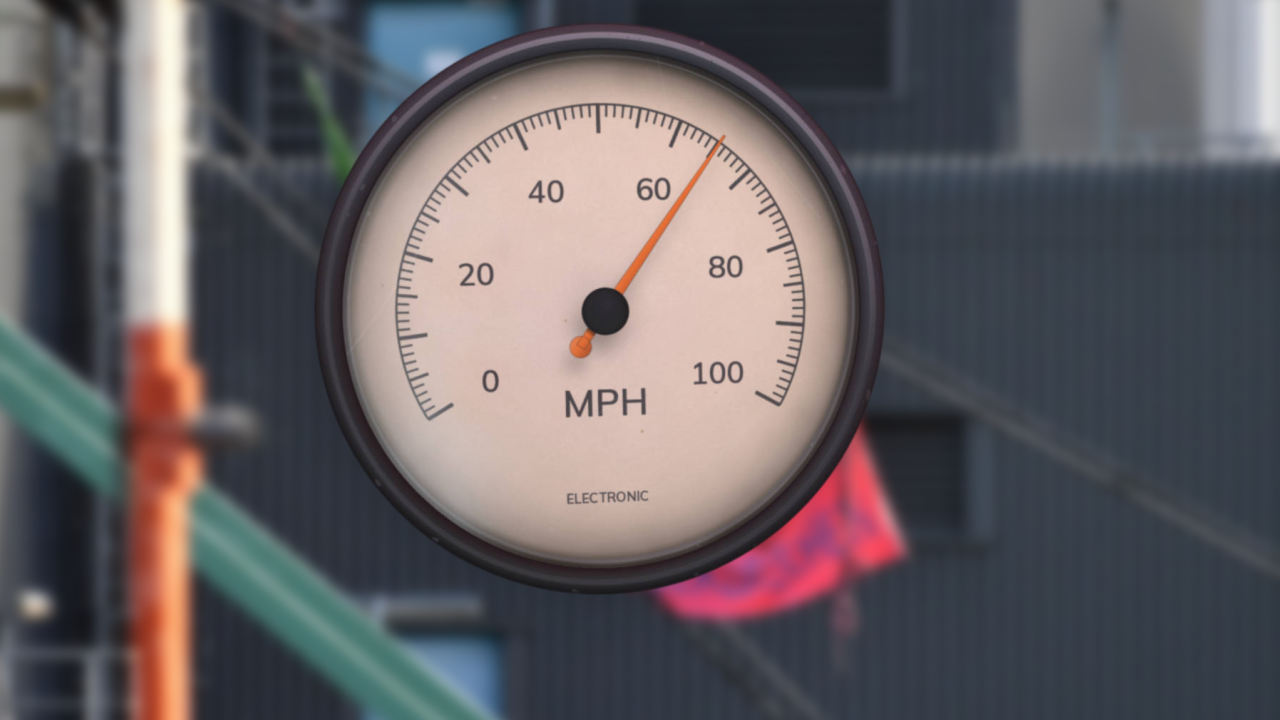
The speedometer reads 65 mph
